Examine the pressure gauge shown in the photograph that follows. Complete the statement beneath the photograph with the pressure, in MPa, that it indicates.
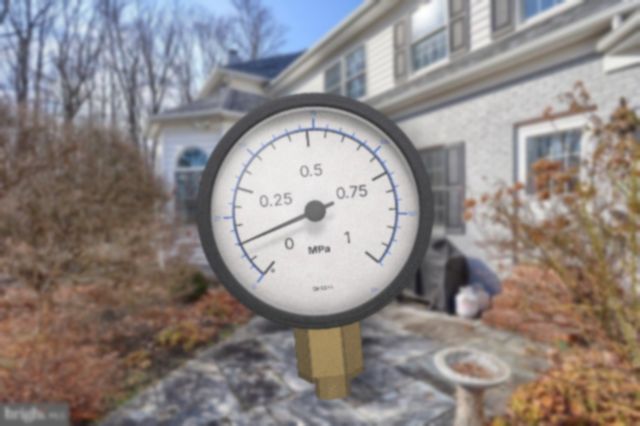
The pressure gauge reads 0.1 MPa
